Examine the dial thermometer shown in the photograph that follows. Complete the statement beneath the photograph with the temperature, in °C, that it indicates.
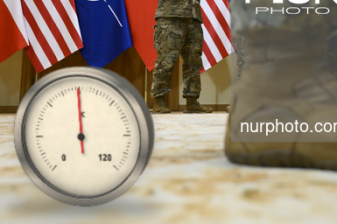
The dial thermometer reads 60 °C
